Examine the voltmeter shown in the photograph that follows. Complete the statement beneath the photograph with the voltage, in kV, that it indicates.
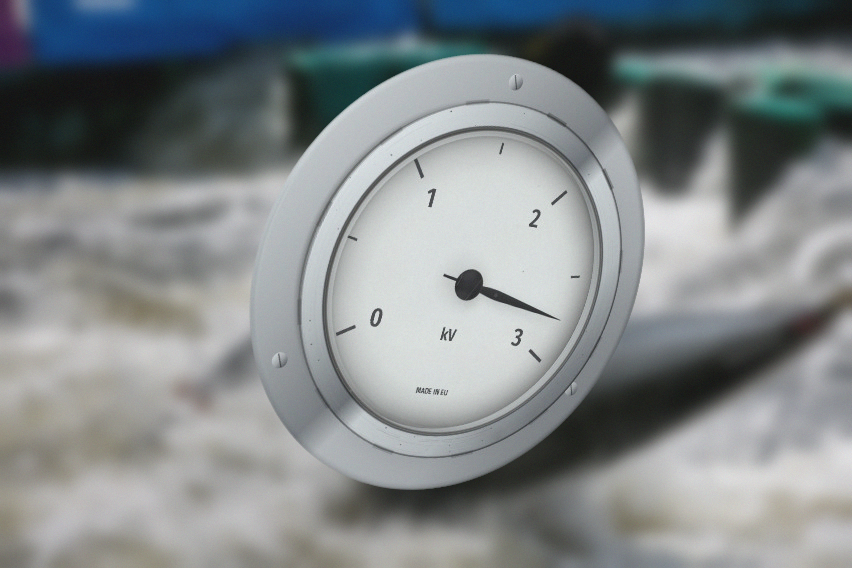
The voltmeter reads 2.75 kV
